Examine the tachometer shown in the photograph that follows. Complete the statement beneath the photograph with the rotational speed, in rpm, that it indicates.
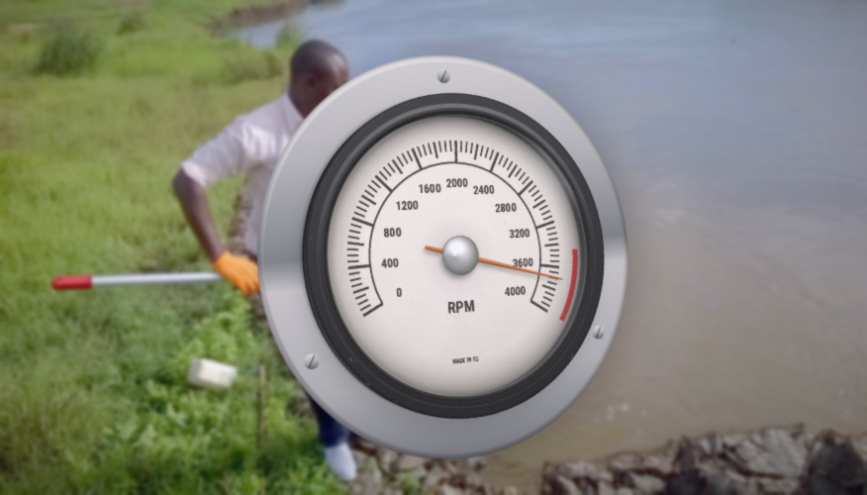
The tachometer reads 3700 rpm
